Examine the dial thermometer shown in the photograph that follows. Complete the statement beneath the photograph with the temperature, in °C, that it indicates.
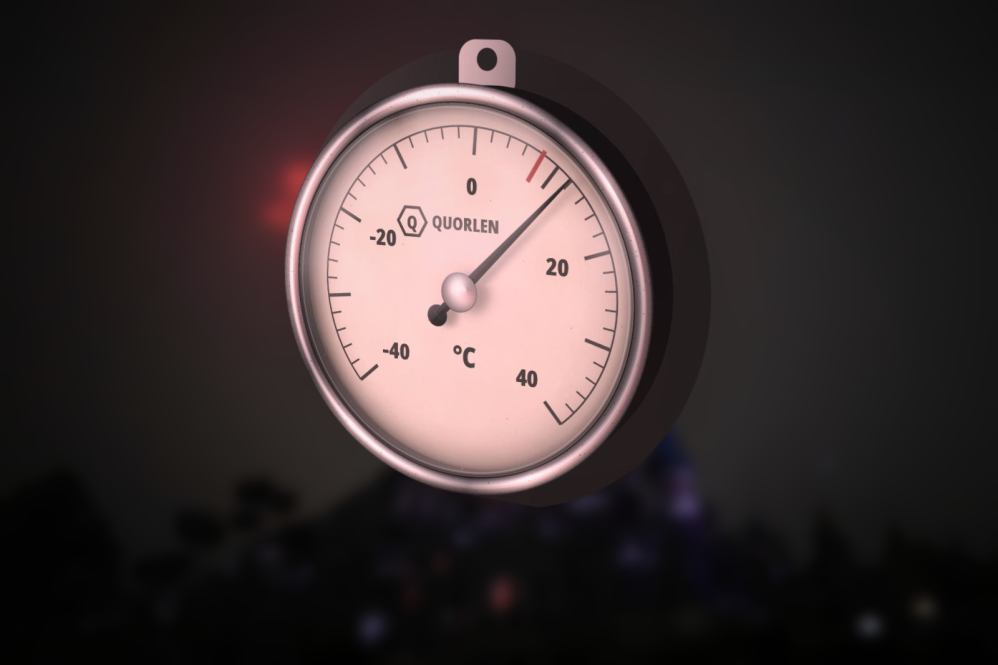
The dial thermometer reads 12 °C
